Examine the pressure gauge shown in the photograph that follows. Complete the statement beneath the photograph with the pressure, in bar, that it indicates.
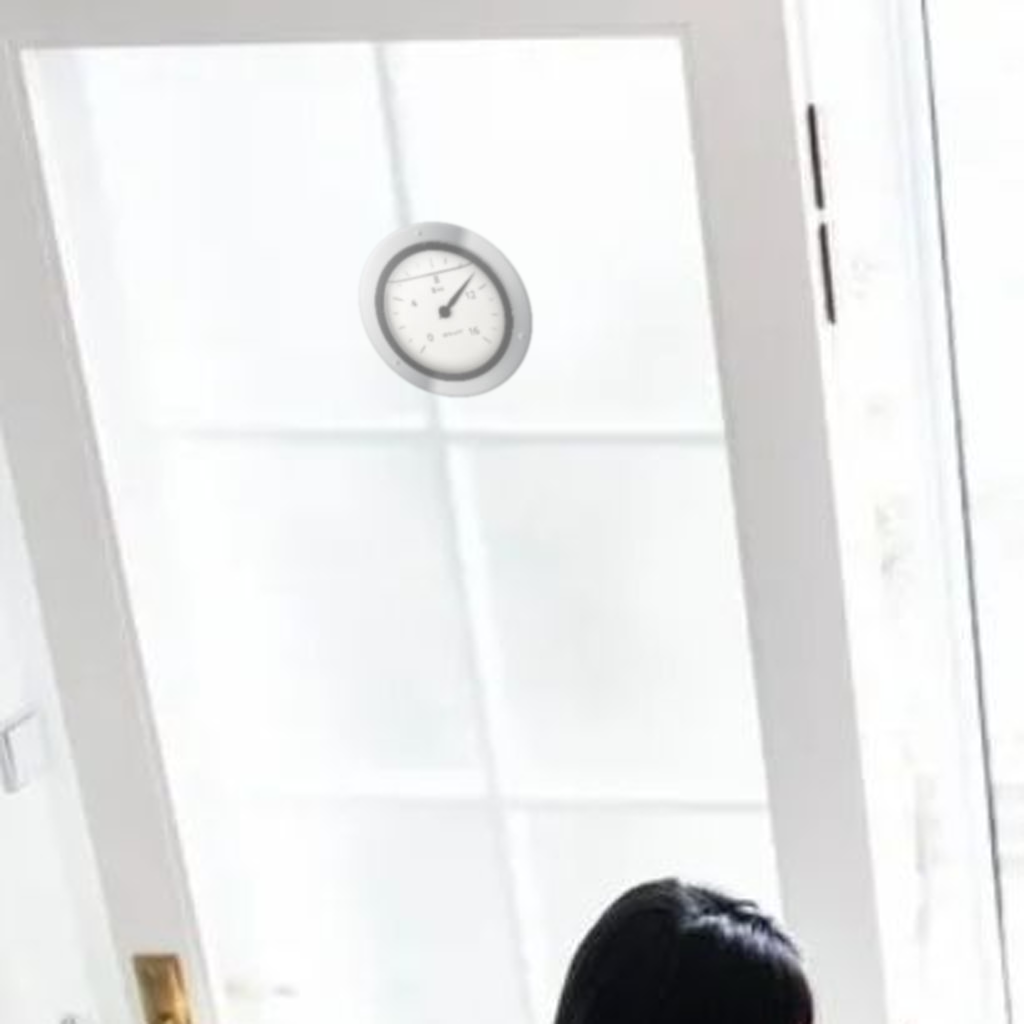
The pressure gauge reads 11 bar
